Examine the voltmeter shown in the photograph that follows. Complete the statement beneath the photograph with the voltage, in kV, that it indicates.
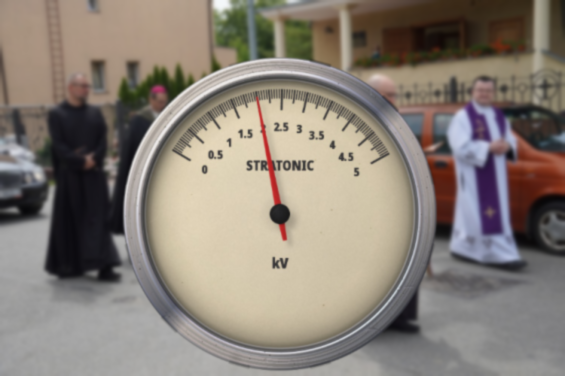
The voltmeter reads 2 kV
